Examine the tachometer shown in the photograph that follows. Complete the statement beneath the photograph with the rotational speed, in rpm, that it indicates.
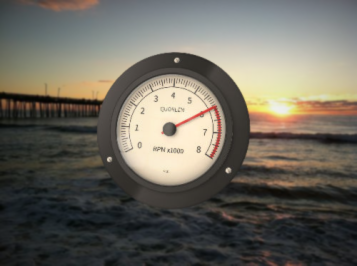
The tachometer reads 6000 rpm
